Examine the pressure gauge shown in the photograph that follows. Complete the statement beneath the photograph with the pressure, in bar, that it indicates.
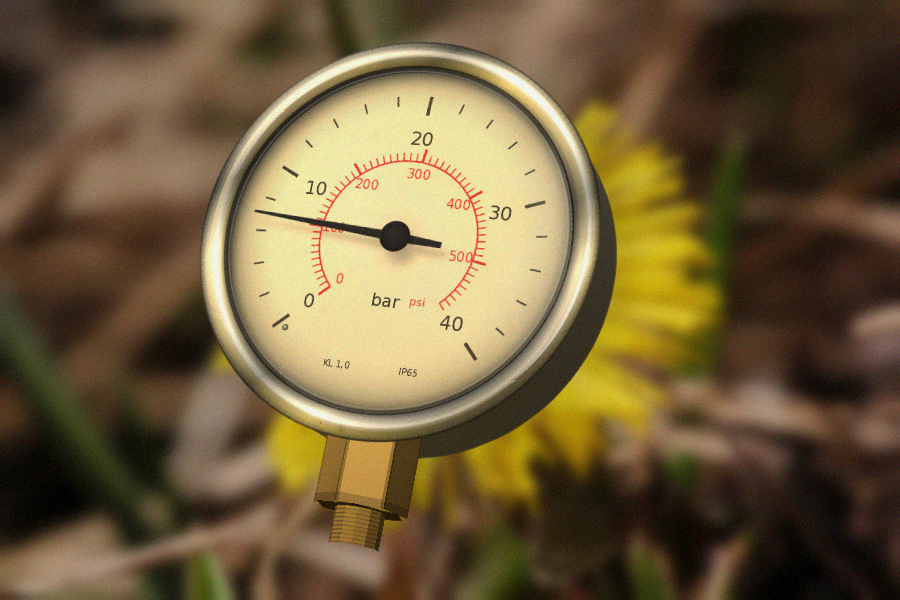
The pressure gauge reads 7 bar
